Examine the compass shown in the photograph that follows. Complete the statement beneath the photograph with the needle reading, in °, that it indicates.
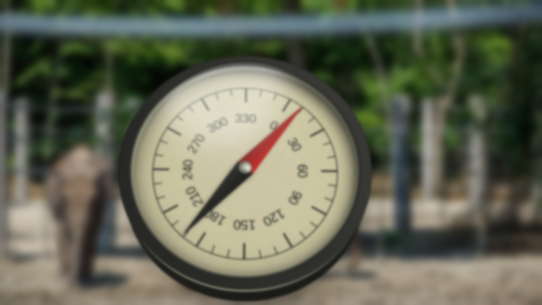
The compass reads 10 °
